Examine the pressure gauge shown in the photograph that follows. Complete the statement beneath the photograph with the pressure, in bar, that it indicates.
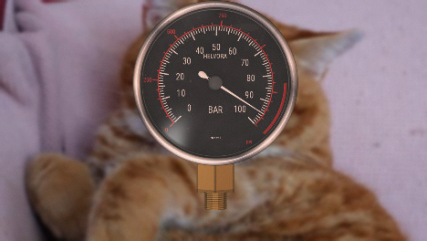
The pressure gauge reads 95 bar
